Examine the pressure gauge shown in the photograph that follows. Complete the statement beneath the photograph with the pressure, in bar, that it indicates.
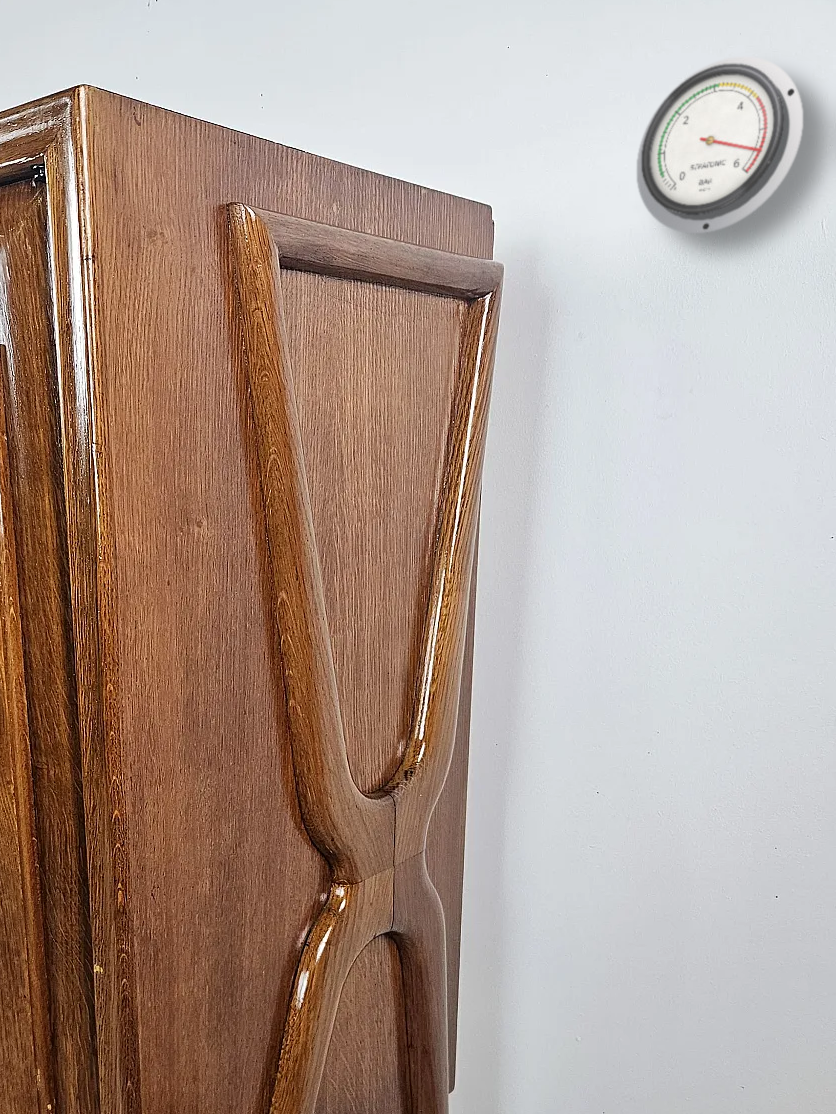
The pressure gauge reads 5.5 bar
